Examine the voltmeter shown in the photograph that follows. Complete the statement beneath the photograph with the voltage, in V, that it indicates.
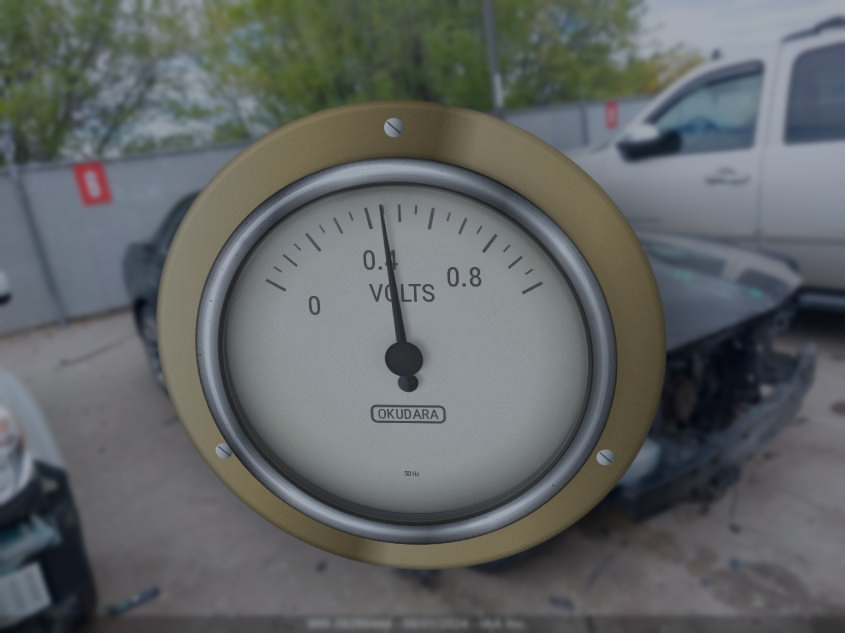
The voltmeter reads 0.45 V
